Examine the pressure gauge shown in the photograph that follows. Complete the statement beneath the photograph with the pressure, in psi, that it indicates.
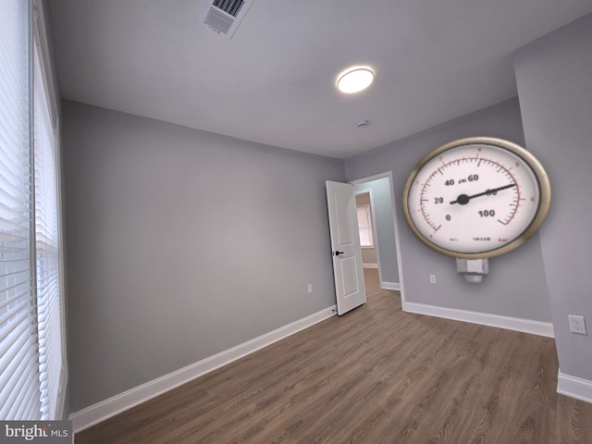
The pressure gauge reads 80 psi
